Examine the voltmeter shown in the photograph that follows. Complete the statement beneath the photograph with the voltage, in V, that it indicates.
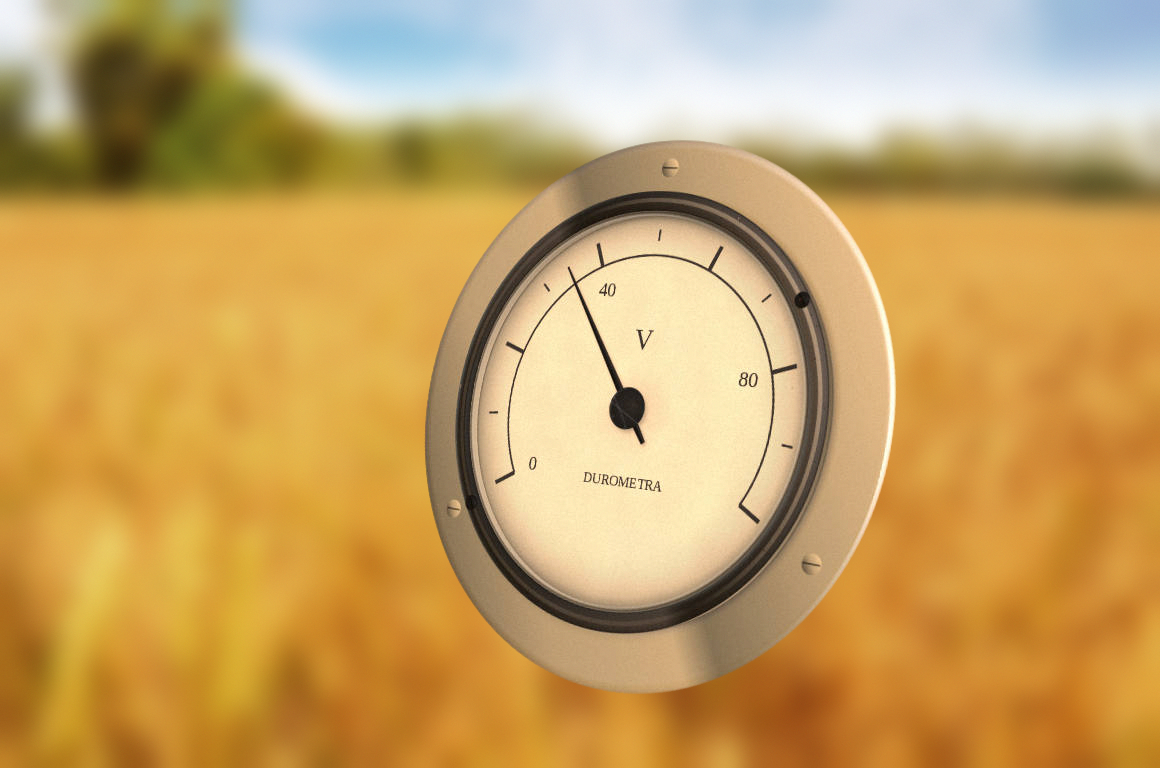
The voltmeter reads 35 V
